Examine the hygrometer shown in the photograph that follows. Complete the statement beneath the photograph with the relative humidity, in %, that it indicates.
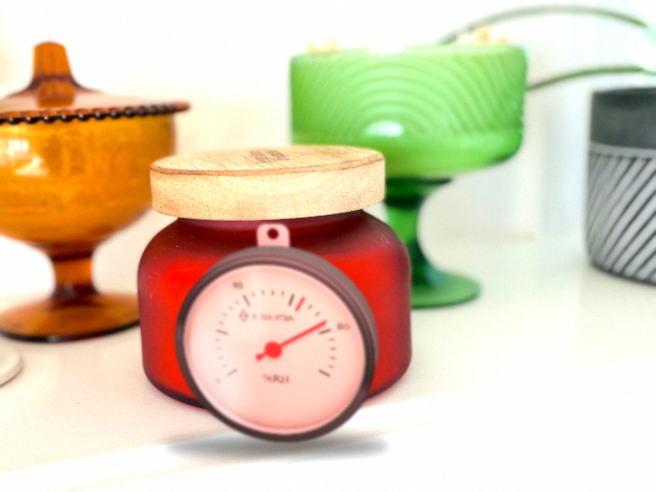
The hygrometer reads 76 %
